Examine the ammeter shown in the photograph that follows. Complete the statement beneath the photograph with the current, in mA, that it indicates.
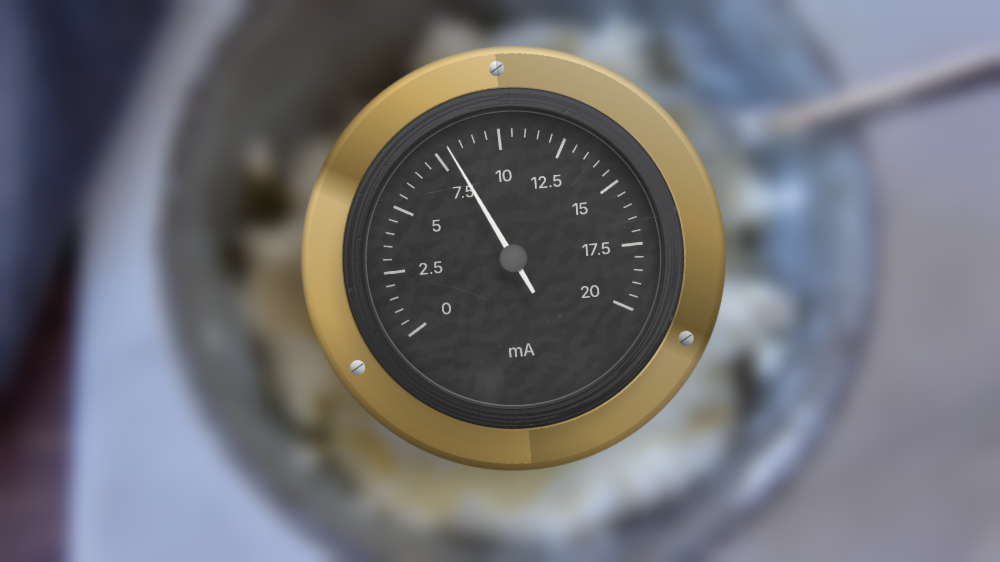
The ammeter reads 8 mA
